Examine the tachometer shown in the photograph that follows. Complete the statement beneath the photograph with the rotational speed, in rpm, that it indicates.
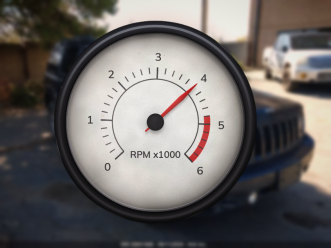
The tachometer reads 4000 rpm
